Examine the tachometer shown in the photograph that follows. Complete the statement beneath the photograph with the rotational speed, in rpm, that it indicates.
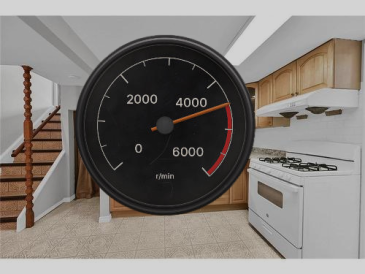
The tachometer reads 4500 rpm
